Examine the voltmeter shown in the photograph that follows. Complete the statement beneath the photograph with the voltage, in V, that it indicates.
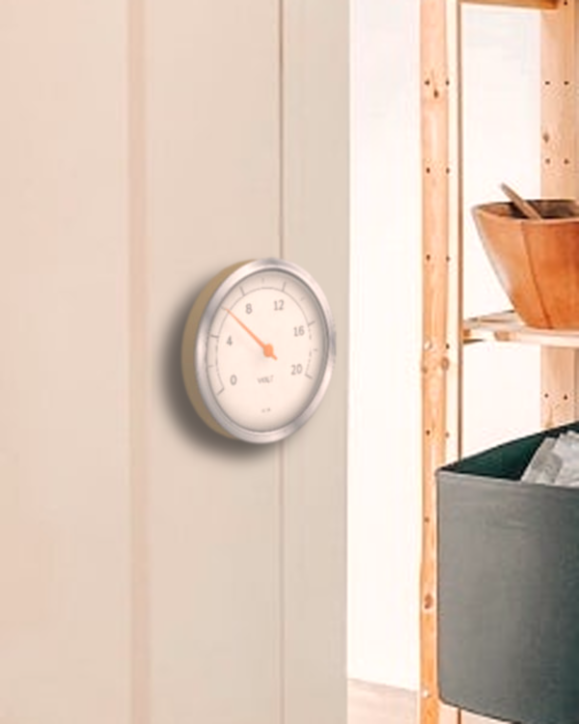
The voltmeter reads 6 V
